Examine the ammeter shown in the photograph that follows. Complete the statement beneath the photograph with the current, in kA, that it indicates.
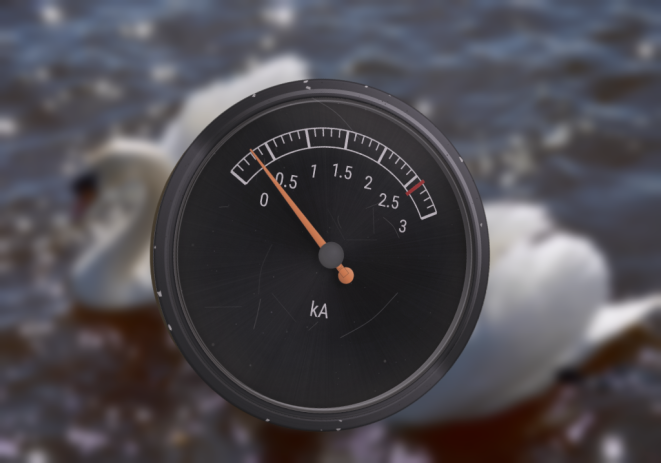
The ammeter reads 0.3 kA
